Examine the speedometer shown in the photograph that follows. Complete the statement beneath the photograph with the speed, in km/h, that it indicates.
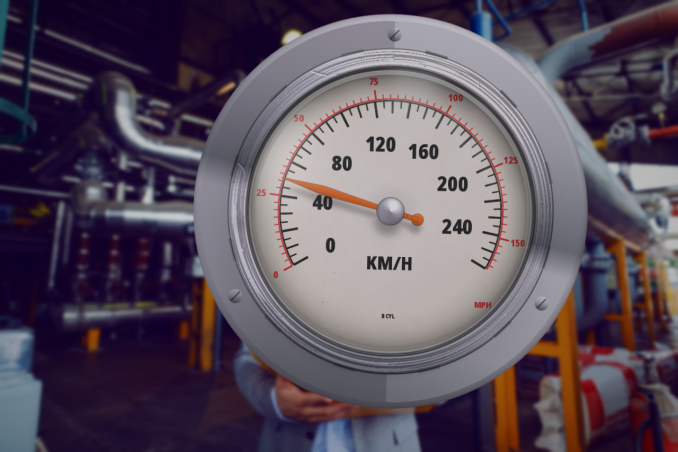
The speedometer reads 50 km/h
